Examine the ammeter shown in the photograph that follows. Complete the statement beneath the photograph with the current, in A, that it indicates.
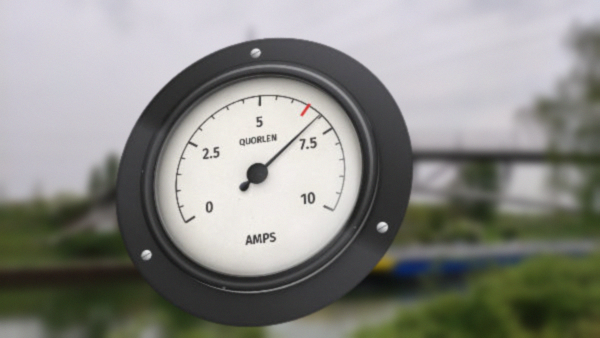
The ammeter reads 7 A
